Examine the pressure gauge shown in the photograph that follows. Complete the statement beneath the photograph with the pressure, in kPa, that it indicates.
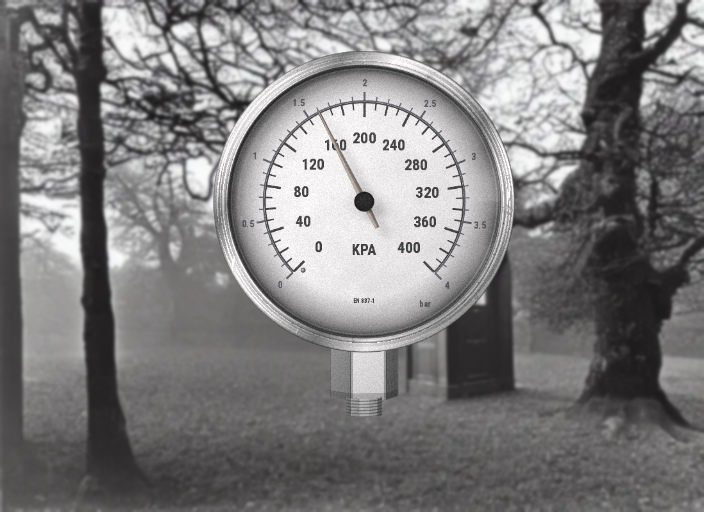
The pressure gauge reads 160 kPa
